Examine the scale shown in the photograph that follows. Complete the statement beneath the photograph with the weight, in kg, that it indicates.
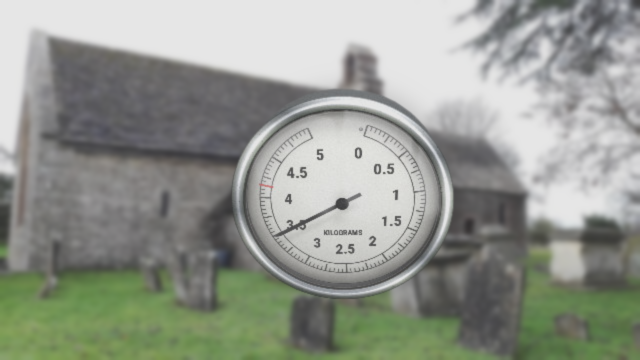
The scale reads 3.5 kg
